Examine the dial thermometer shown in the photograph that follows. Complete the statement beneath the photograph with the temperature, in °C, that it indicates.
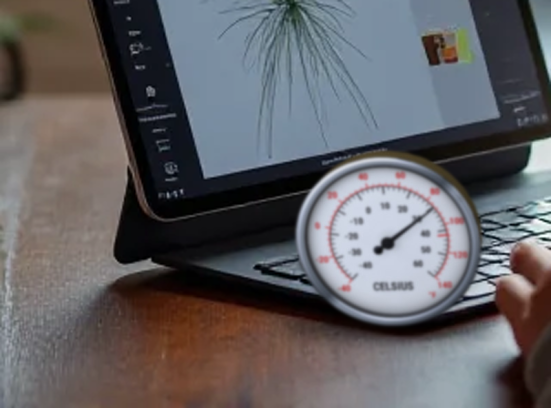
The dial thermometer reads 30 °C
